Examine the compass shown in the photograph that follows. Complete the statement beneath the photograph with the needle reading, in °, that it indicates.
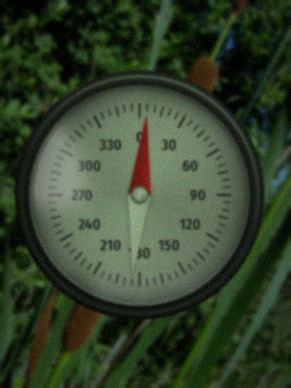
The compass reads 5 °
